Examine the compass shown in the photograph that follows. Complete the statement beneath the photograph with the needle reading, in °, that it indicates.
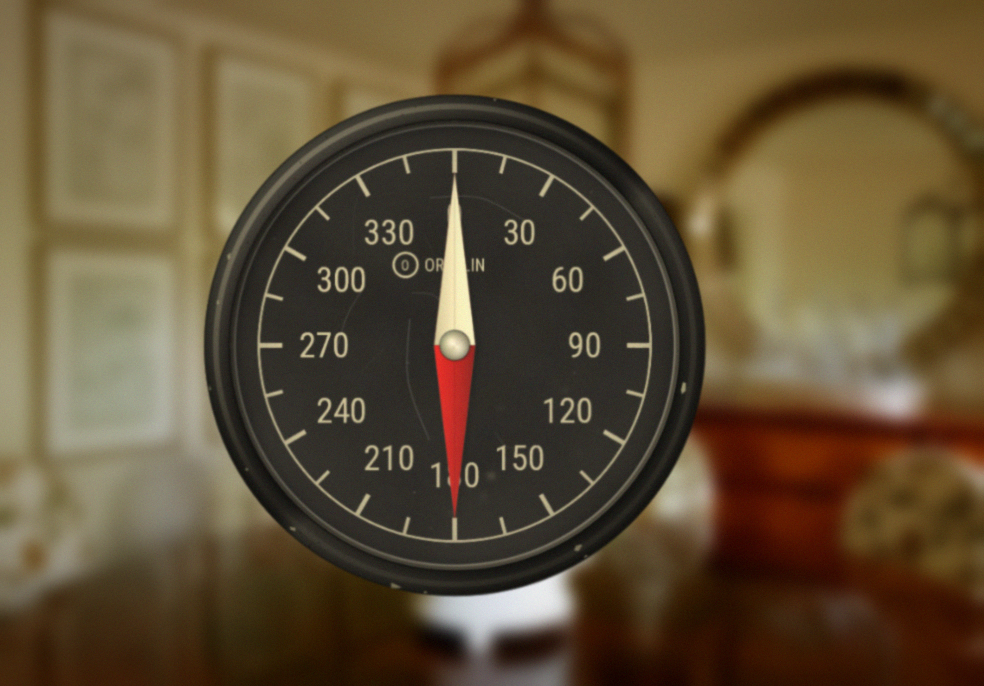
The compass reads 180 °
